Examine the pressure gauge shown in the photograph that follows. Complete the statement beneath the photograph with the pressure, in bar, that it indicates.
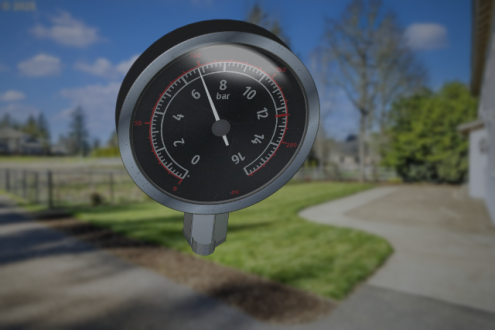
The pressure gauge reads 6.8 bar
